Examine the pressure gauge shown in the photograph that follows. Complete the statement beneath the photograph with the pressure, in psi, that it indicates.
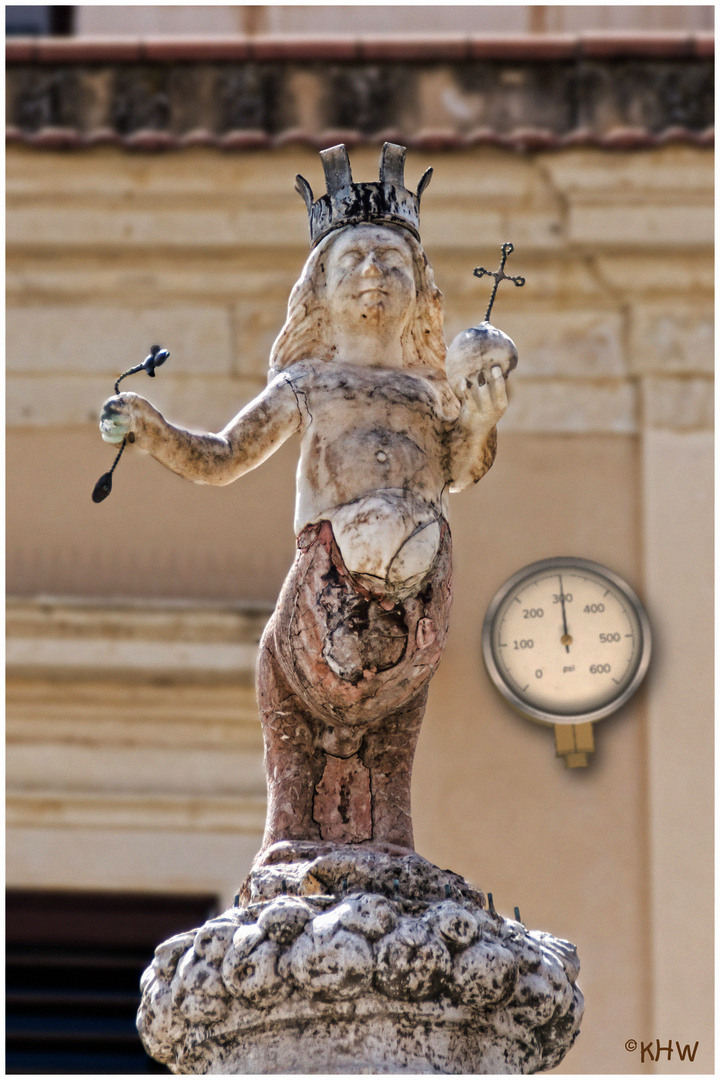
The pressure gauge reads 300 psi
